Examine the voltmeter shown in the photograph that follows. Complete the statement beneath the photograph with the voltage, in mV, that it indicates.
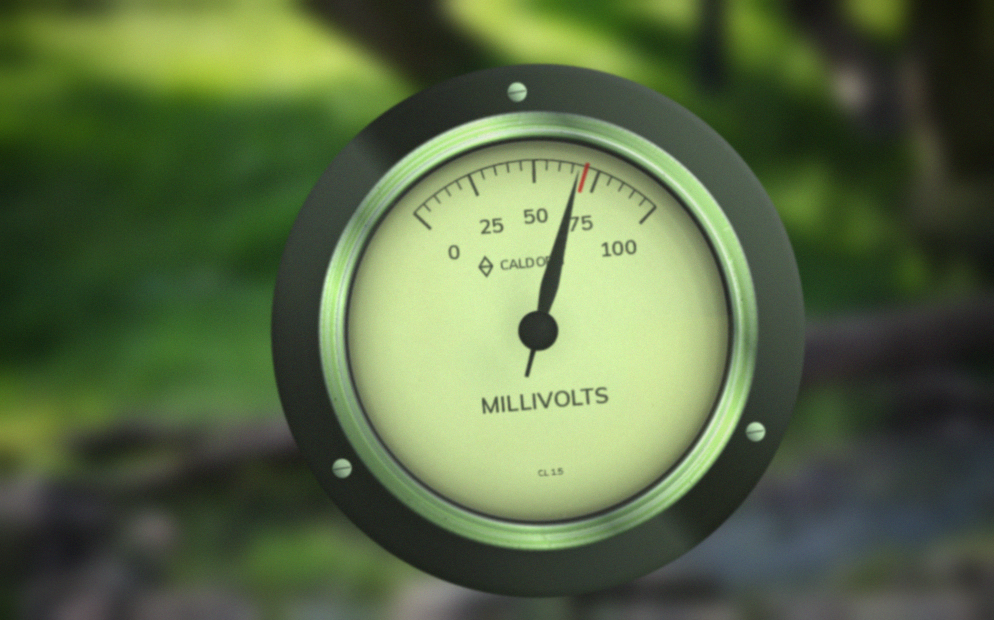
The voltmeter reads 67.5 mV
